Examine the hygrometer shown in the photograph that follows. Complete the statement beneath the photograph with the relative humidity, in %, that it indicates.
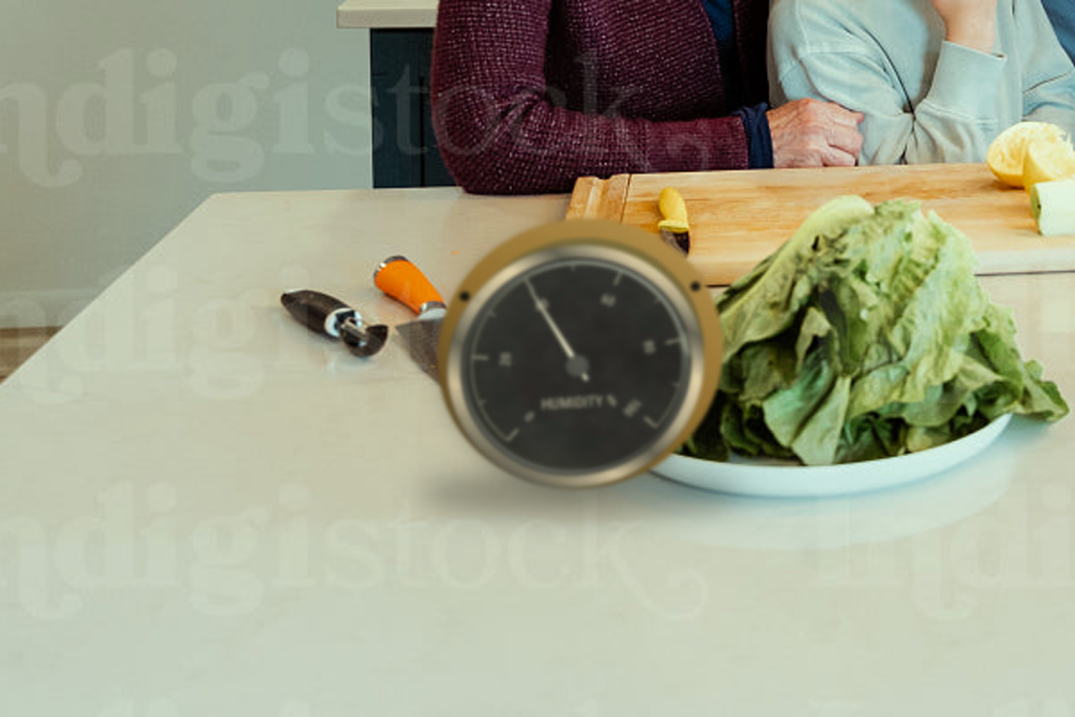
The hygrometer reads 40 %
